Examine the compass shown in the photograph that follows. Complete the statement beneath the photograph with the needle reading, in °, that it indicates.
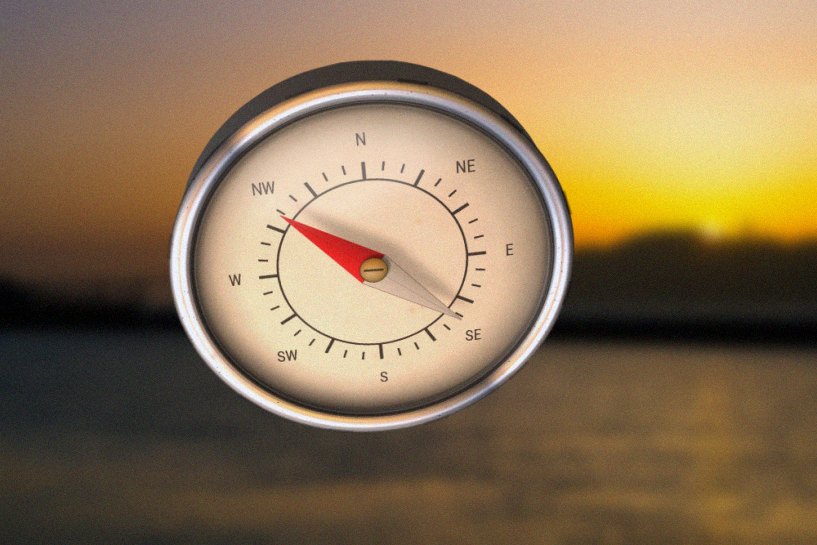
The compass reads 310 °
